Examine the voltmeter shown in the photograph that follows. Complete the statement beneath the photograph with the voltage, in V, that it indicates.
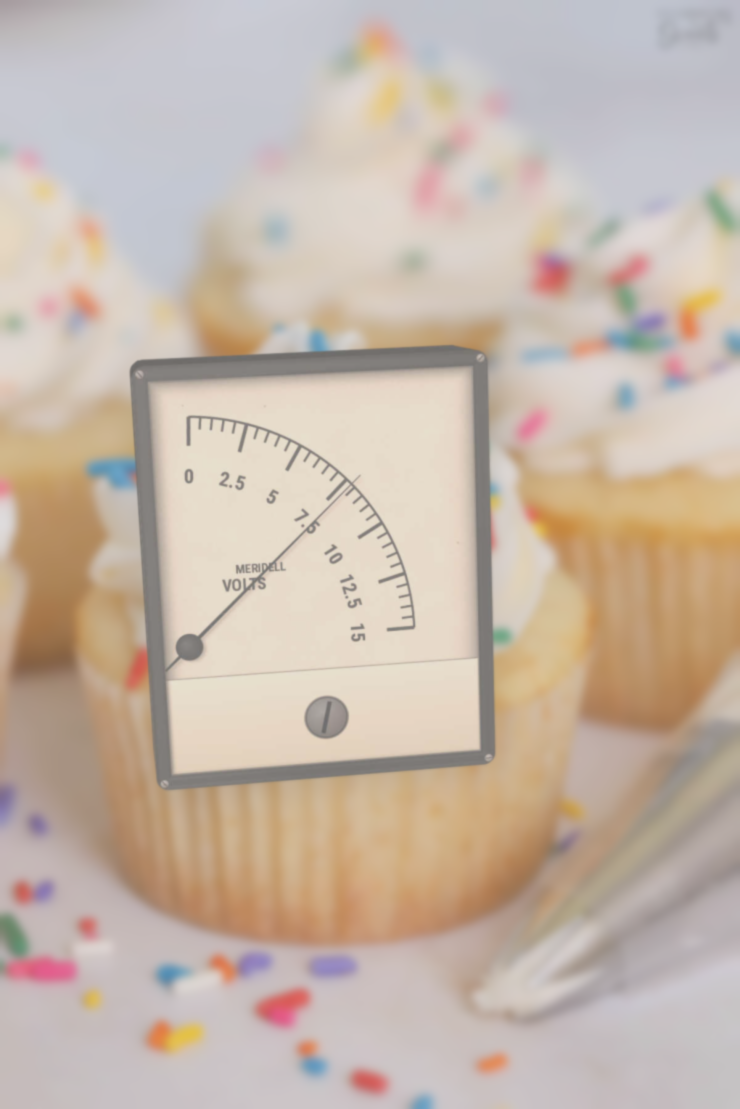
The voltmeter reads 7.75 V
